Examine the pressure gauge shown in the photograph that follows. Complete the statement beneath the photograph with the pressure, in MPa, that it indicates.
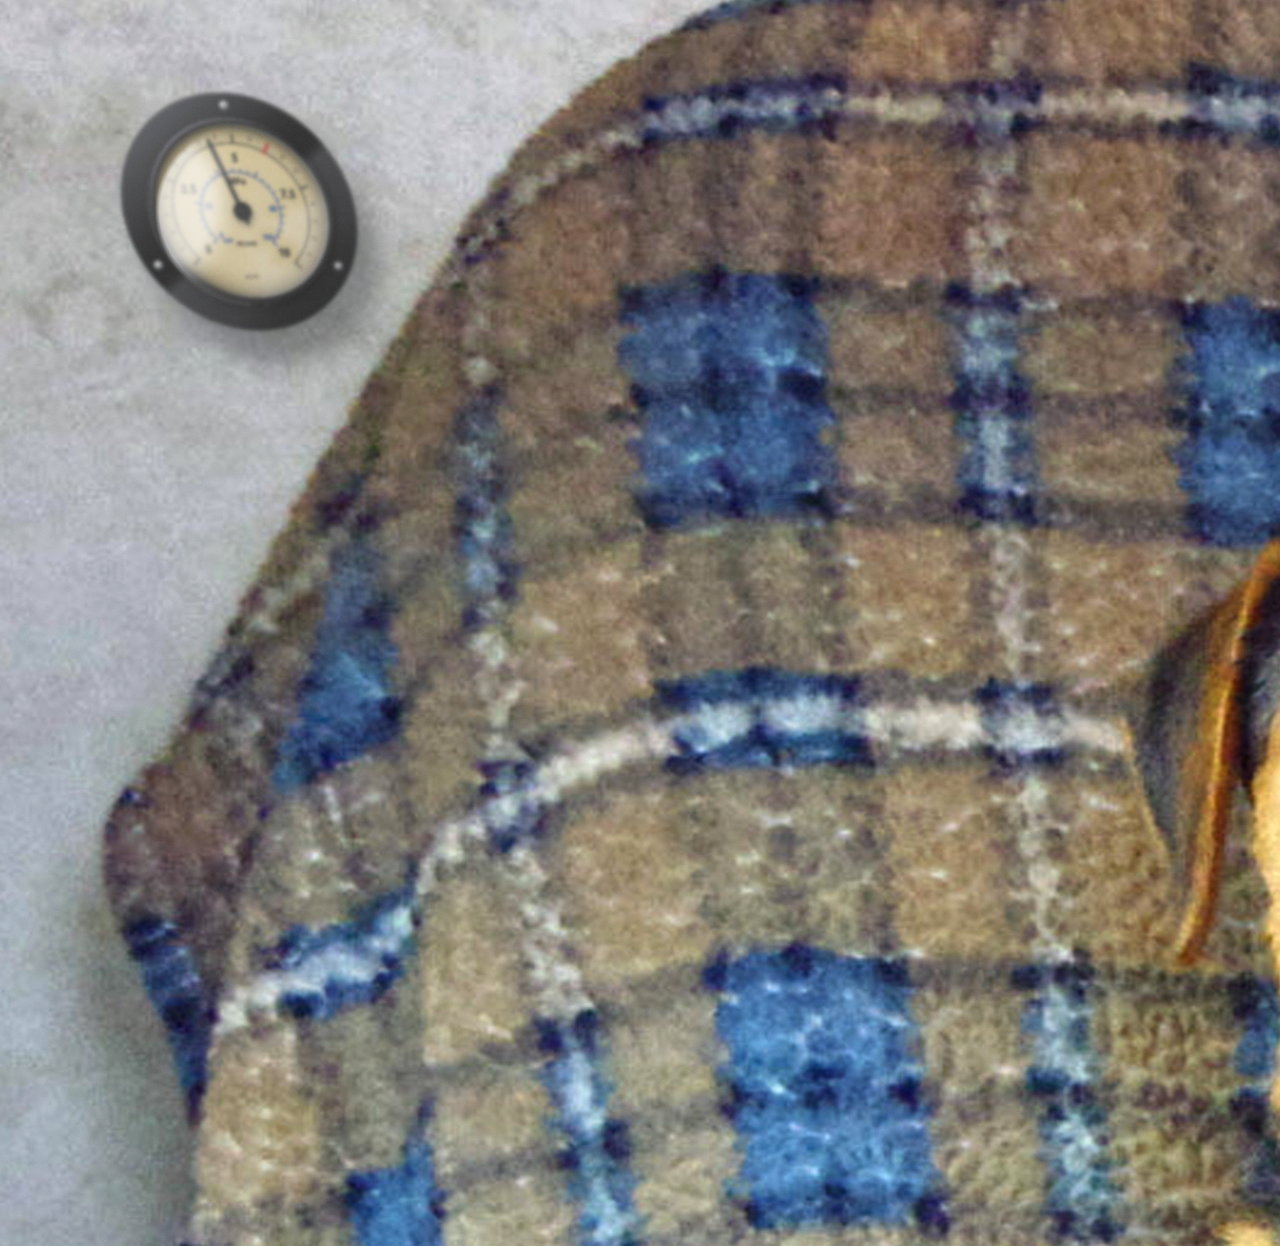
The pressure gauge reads 4.25 MPa
